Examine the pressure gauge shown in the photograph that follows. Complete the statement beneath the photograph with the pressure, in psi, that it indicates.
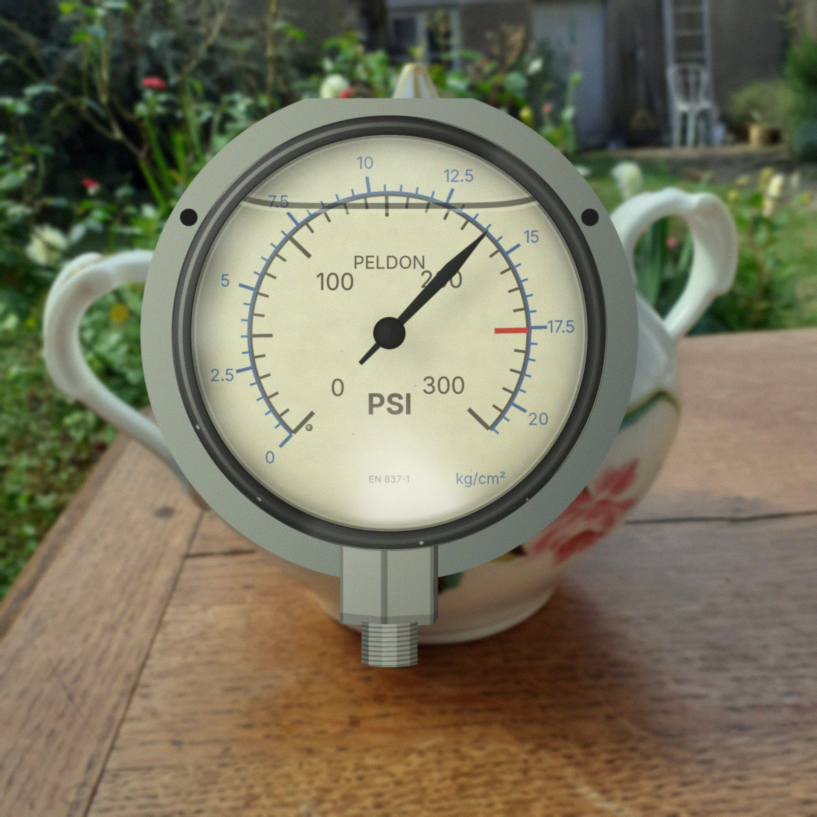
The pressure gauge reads 200 psi
